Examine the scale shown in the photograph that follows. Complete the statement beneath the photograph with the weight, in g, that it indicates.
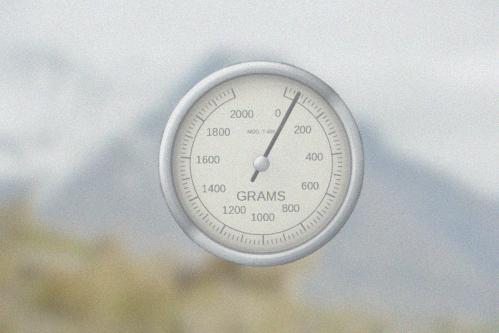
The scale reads 60 g
